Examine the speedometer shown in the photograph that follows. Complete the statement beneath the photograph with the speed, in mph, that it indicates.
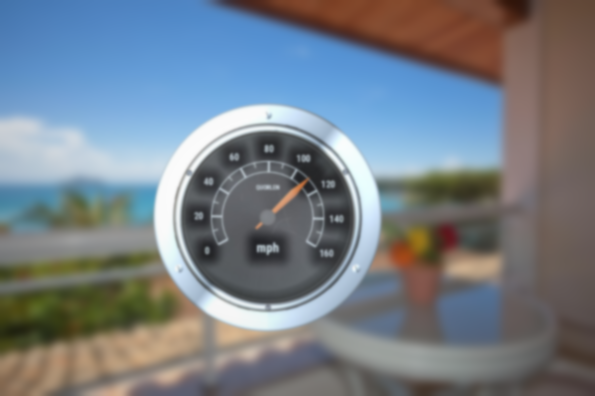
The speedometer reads 110 mph
